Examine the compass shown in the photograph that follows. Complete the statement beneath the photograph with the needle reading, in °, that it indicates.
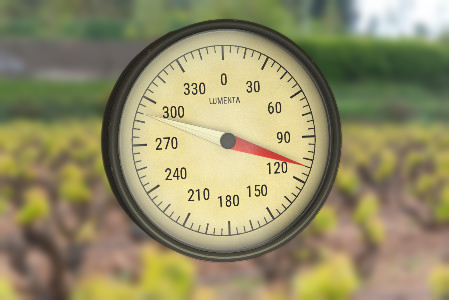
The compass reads 110 °
